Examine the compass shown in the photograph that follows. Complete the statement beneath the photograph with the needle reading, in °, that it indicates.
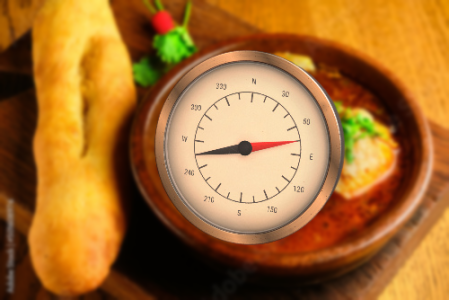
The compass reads 75 °
